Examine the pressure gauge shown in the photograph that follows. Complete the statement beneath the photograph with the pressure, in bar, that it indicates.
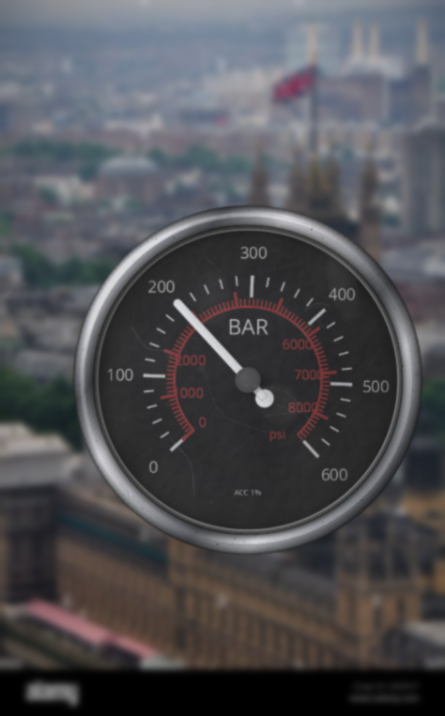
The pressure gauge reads 200 bar
